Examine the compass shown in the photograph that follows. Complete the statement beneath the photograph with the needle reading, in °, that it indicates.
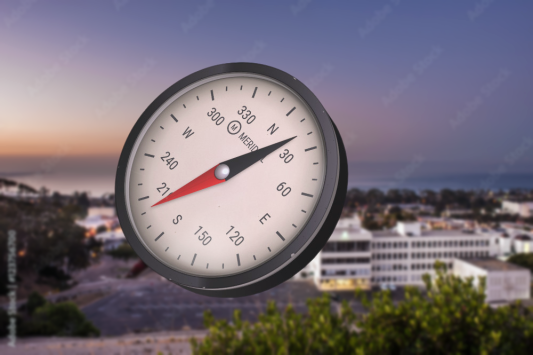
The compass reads 200 °
